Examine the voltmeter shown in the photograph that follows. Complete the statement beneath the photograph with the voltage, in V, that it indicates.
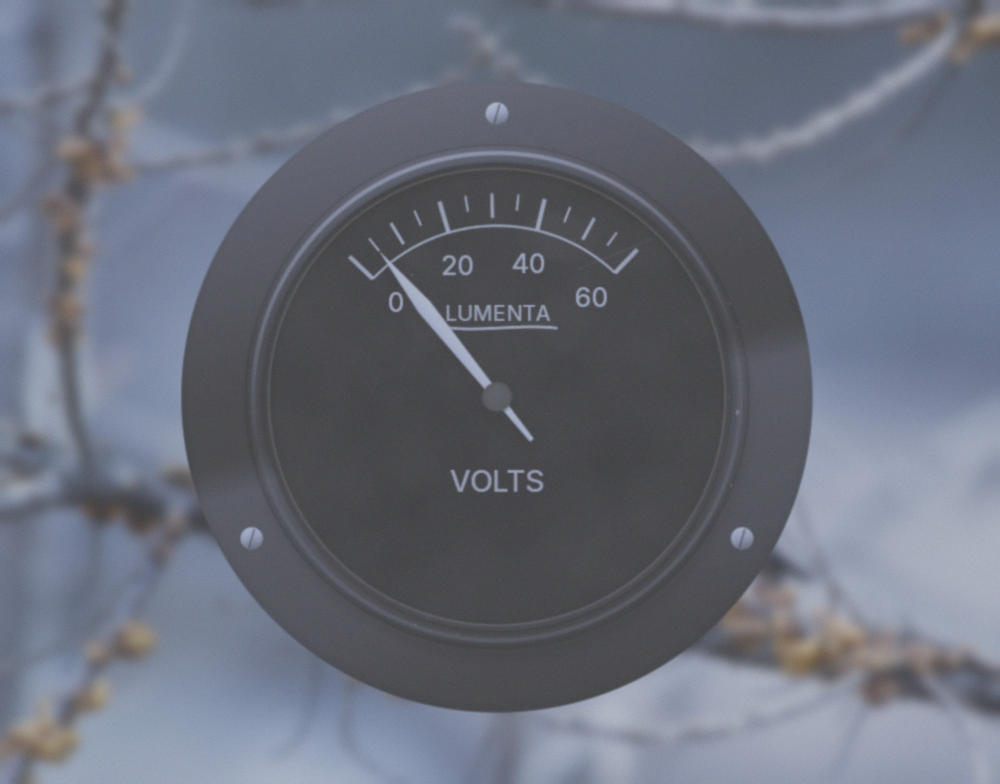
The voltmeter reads 5 V
